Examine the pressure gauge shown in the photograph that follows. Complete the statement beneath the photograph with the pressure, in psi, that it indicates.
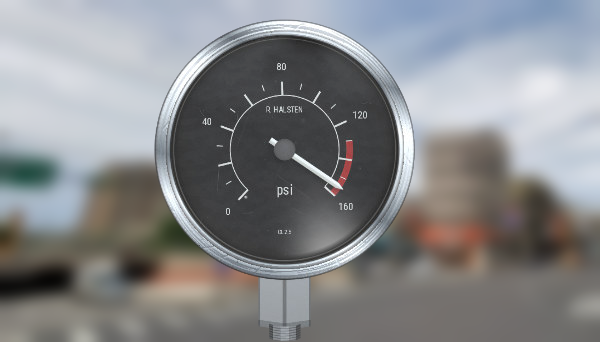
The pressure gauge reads 155 psi
